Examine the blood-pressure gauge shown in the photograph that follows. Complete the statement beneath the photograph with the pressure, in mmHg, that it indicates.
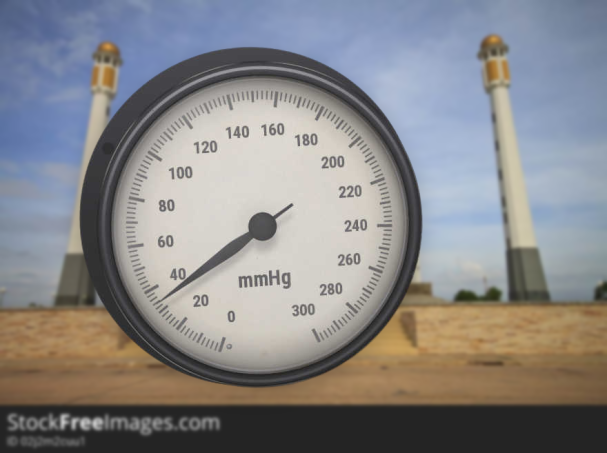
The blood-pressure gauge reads 34 mmHg
